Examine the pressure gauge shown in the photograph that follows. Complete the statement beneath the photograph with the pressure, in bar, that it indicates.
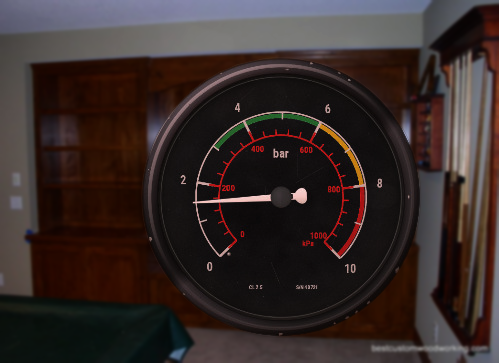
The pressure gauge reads 1.5 bar
